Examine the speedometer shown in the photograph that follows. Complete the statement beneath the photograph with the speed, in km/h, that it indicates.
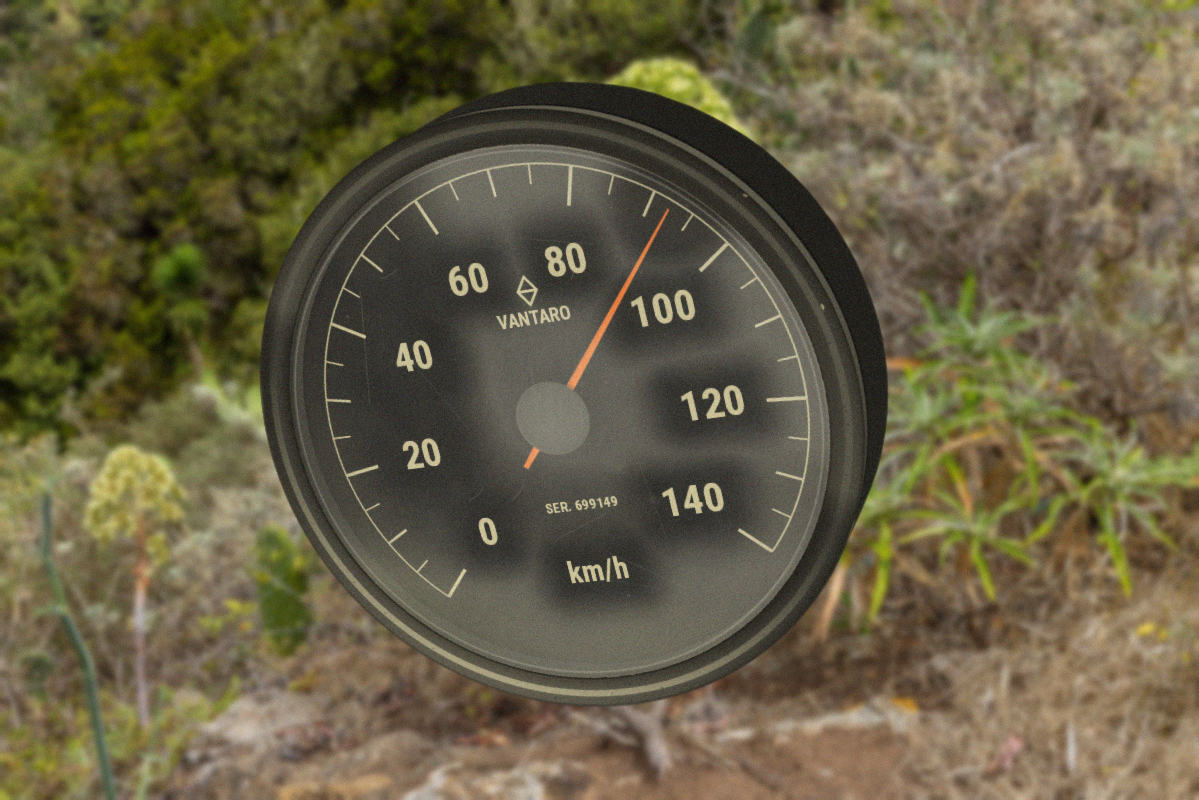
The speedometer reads 92.5 km/h
